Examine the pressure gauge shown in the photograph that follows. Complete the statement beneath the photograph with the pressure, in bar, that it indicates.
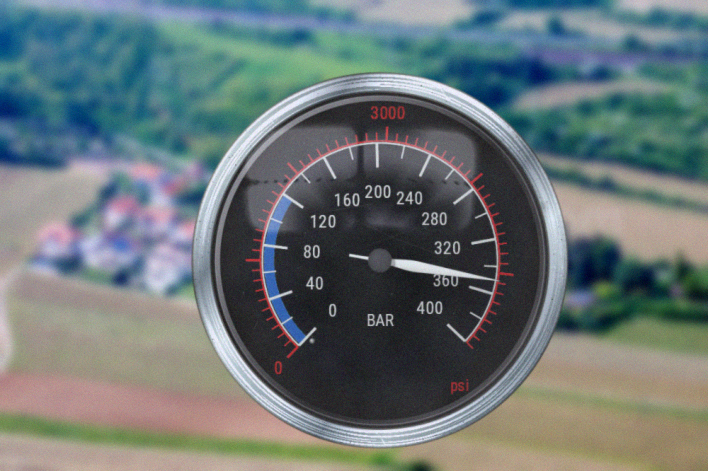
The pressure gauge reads 350 bar
